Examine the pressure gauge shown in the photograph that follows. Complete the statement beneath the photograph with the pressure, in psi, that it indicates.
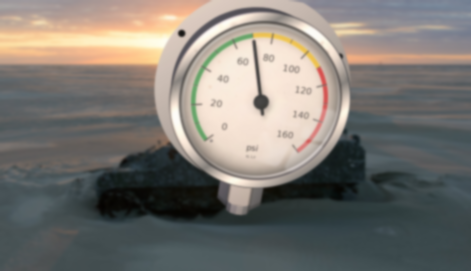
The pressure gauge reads 70 psi
